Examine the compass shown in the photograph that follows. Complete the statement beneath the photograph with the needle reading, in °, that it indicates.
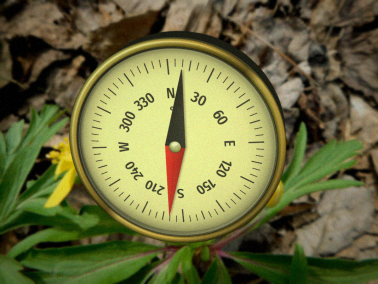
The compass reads 190 °
